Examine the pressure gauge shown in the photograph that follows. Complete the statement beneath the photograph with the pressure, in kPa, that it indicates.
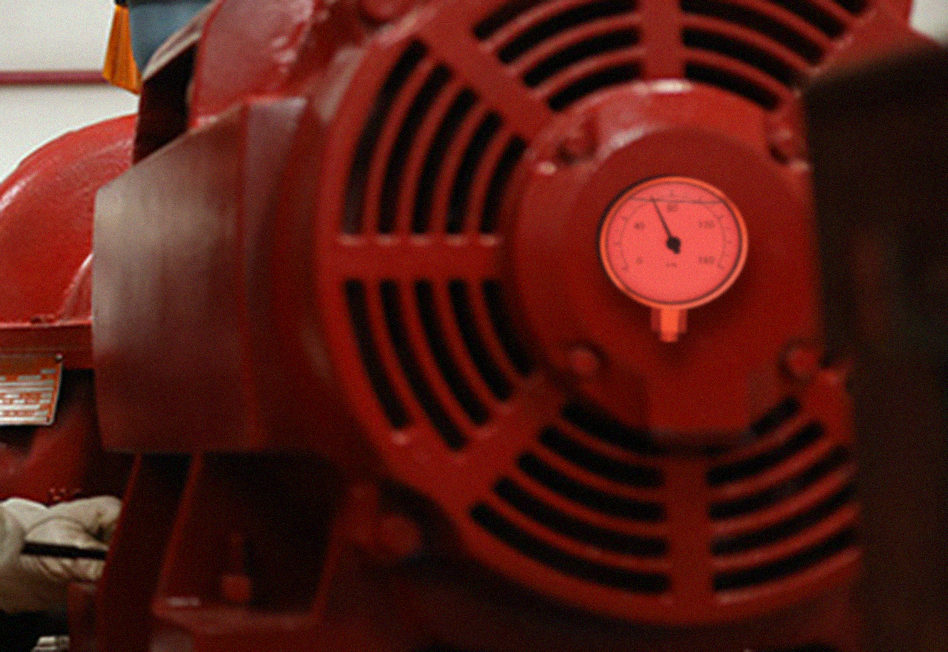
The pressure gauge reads 65 kPa
